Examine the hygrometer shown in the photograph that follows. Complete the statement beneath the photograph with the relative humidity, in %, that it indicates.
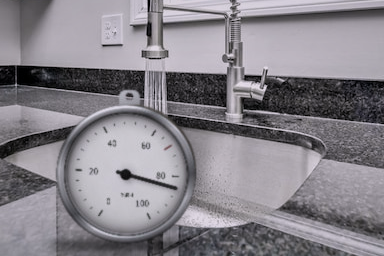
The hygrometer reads 84 %
